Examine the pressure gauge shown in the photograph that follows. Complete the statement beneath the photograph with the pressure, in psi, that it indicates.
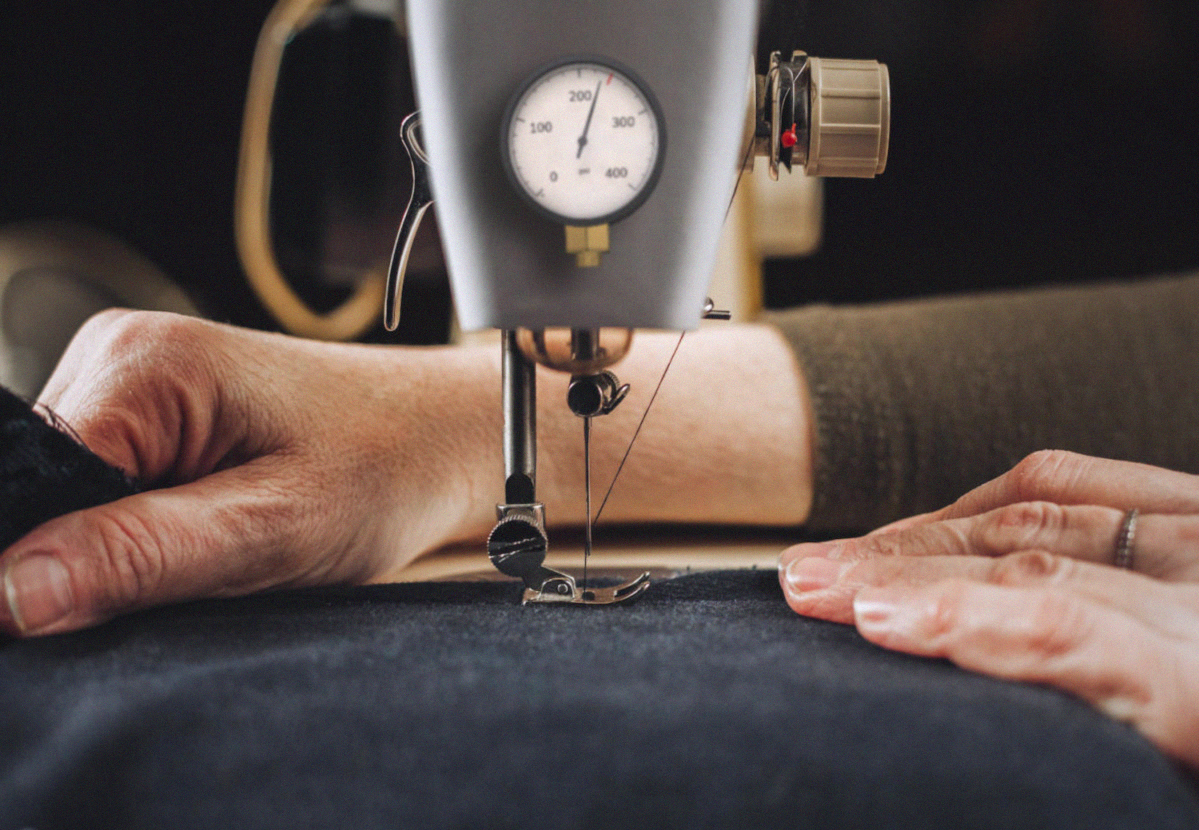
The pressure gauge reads 230 psi
